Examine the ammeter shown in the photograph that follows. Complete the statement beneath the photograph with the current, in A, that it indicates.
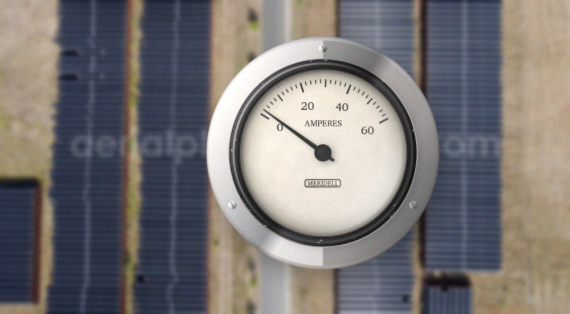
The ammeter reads 2 A
